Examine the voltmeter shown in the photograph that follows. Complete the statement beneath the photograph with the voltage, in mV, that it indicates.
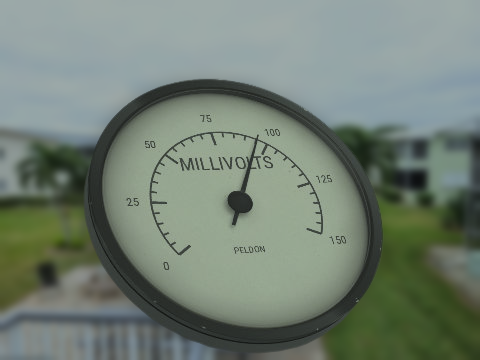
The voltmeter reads 95 mV
